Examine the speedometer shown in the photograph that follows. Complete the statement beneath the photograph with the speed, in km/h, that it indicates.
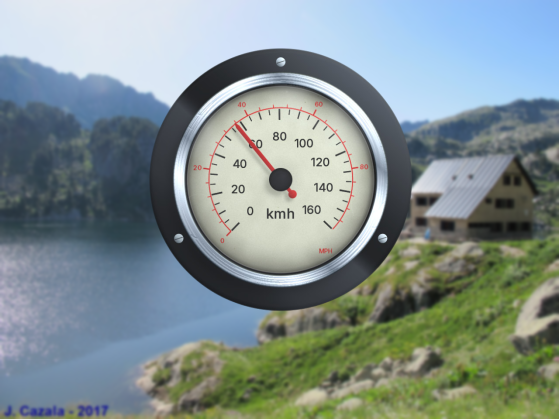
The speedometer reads 57.5 km/h
